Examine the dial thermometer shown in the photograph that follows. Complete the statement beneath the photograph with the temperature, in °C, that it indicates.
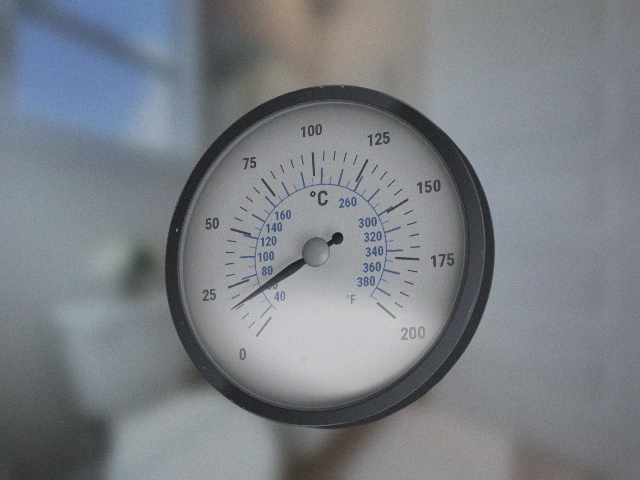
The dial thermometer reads 15 °C
